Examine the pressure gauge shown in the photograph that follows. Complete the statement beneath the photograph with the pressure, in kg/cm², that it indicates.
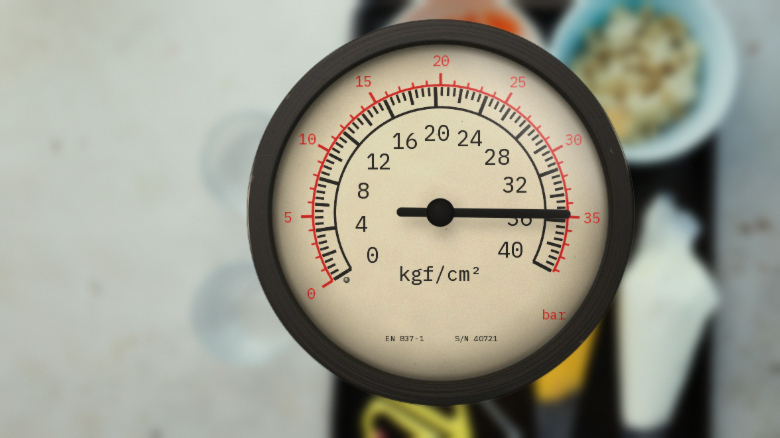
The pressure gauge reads 35.5 kg/cm²
